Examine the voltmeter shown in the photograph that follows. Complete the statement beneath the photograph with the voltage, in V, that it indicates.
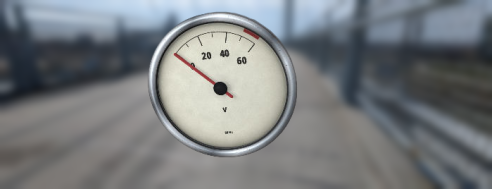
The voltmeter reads 0 V
